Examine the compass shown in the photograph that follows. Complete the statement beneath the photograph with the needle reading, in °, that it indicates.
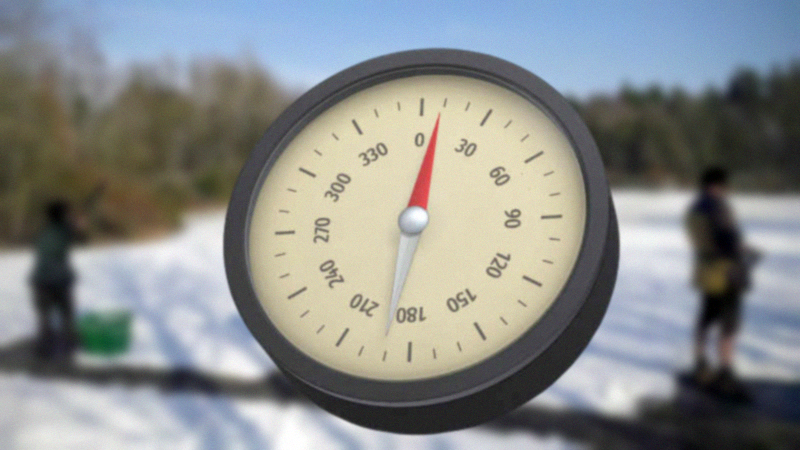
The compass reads 10 °
